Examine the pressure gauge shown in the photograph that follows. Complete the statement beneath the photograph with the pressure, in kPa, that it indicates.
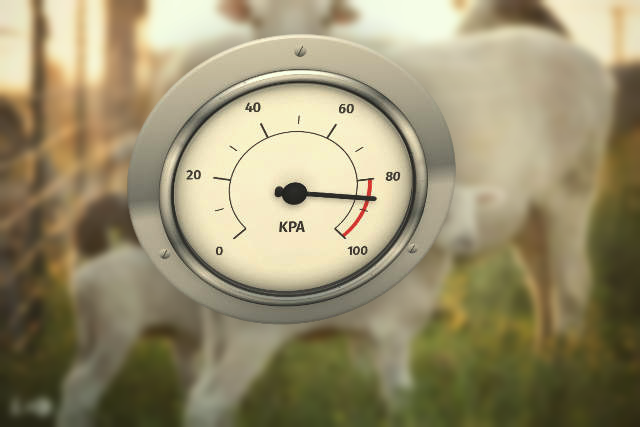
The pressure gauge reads 85 kPa
